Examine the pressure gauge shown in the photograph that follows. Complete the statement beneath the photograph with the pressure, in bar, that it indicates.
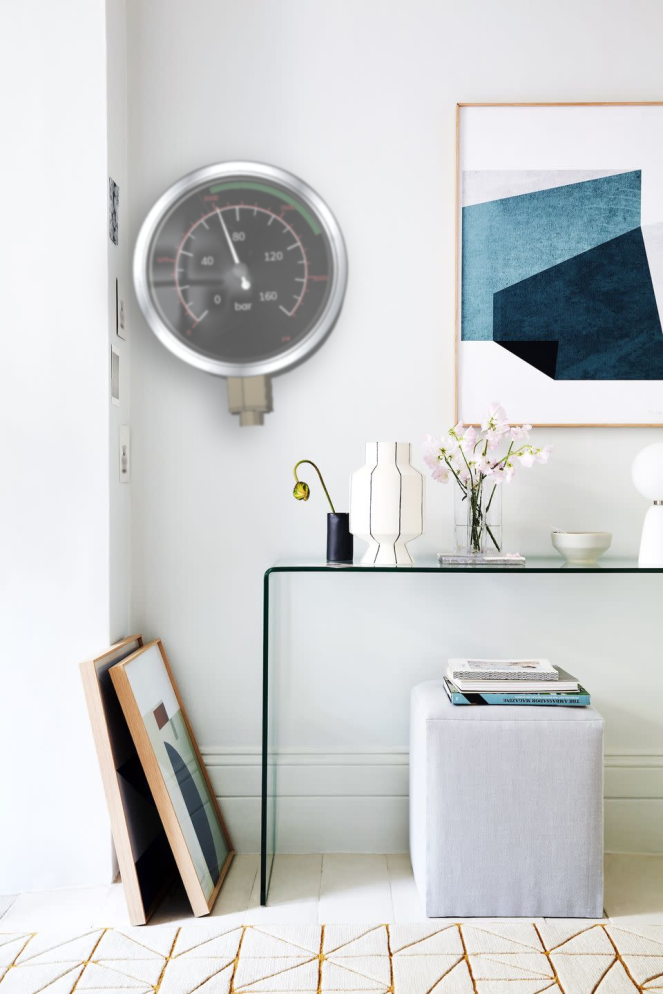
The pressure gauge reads 70 bar
